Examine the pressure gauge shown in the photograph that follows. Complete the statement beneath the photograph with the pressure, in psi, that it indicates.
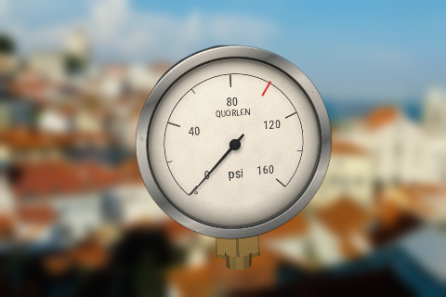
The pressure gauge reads 0 psi
